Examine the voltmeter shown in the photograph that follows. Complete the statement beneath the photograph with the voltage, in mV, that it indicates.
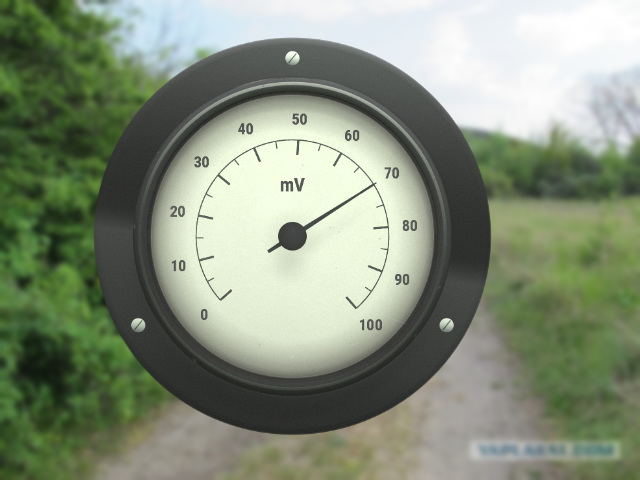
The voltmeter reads 70 mV
